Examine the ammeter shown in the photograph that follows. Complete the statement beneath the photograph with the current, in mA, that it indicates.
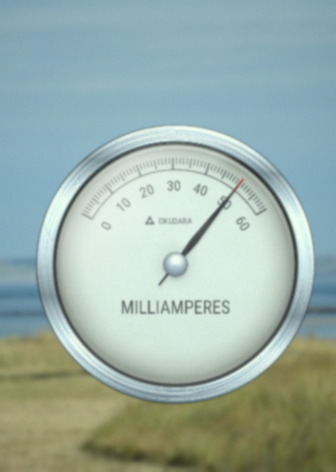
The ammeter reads 50 mA
